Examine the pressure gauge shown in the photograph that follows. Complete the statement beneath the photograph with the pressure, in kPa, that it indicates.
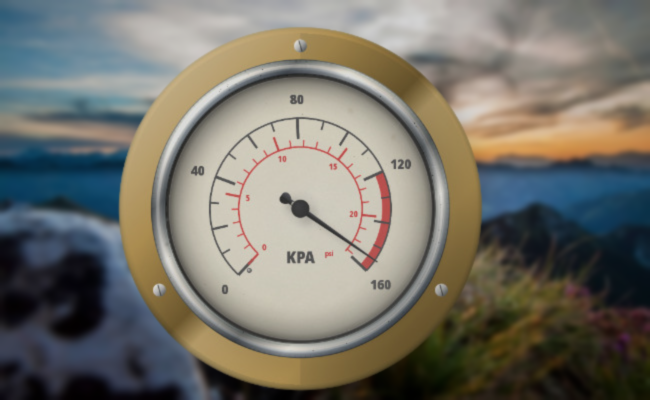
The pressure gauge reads 155 kPa
